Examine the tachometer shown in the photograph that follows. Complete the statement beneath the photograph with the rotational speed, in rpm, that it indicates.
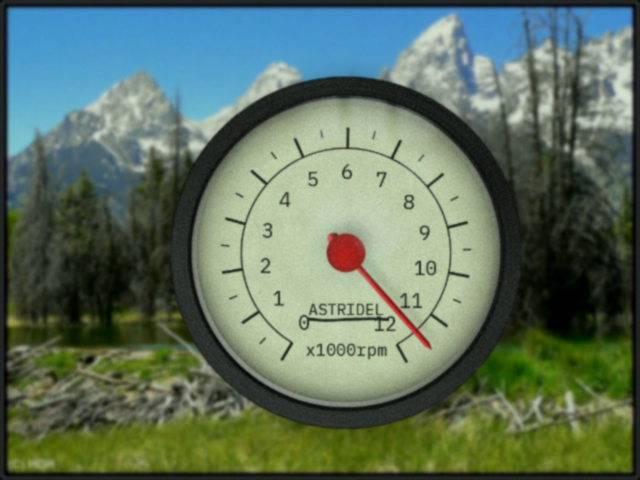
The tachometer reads 11500 rpm
